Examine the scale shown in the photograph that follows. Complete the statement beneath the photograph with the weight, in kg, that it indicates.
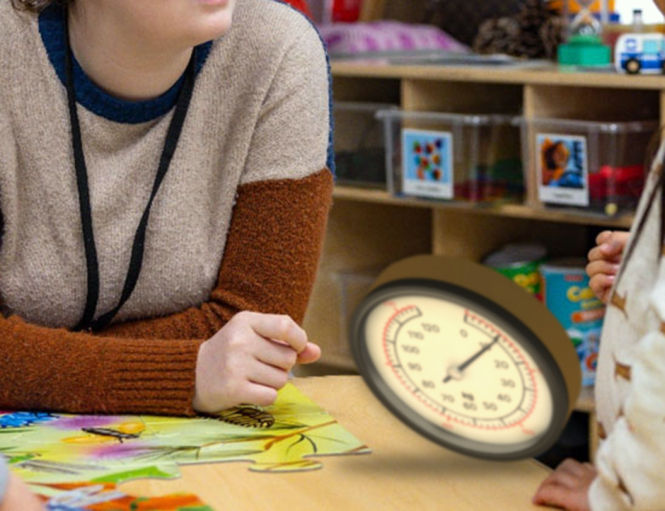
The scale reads 10 kg
